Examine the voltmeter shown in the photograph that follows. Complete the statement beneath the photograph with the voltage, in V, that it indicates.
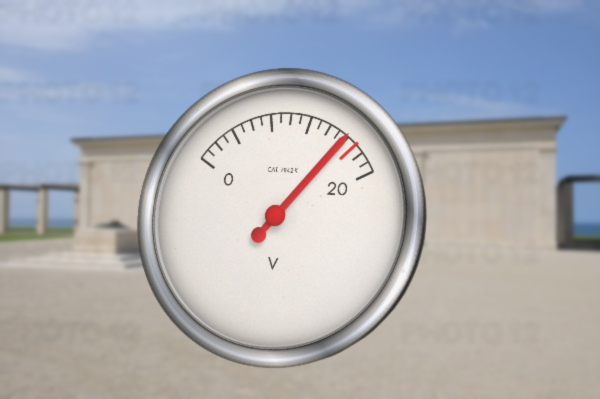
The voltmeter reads 16 V
